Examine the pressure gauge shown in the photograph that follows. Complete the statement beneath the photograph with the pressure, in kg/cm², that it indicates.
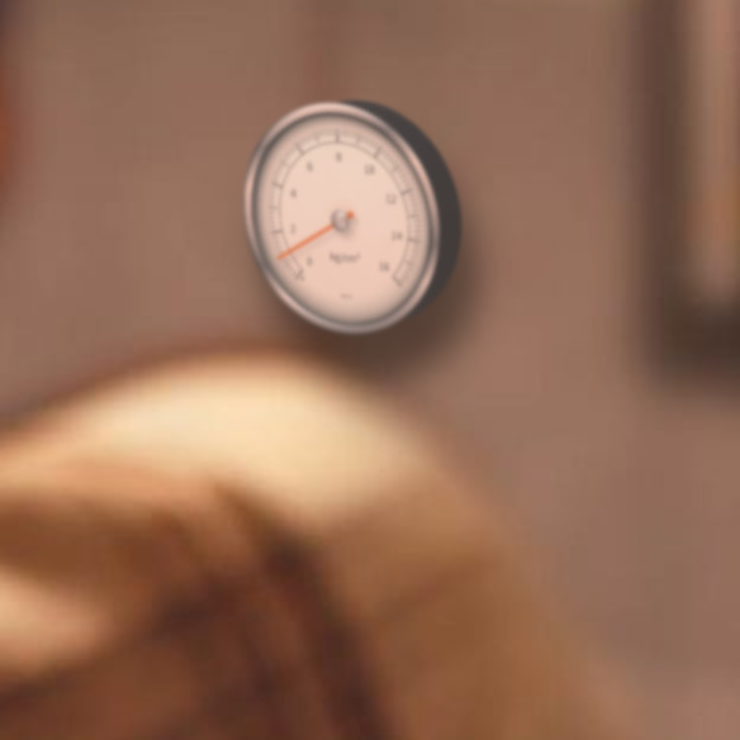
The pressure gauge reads 1 kg/cm²
